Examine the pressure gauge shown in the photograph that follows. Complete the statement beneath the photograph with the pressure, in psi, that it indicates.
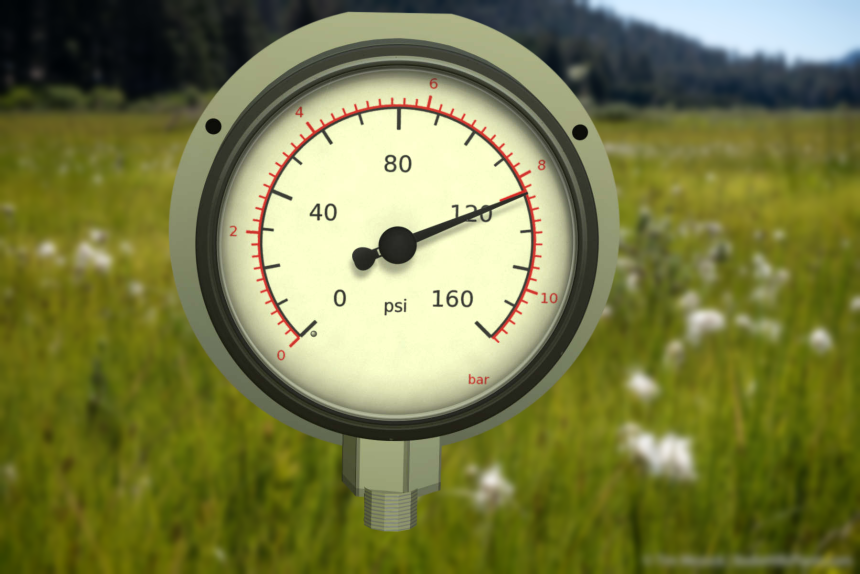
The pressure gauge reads 120 psi
